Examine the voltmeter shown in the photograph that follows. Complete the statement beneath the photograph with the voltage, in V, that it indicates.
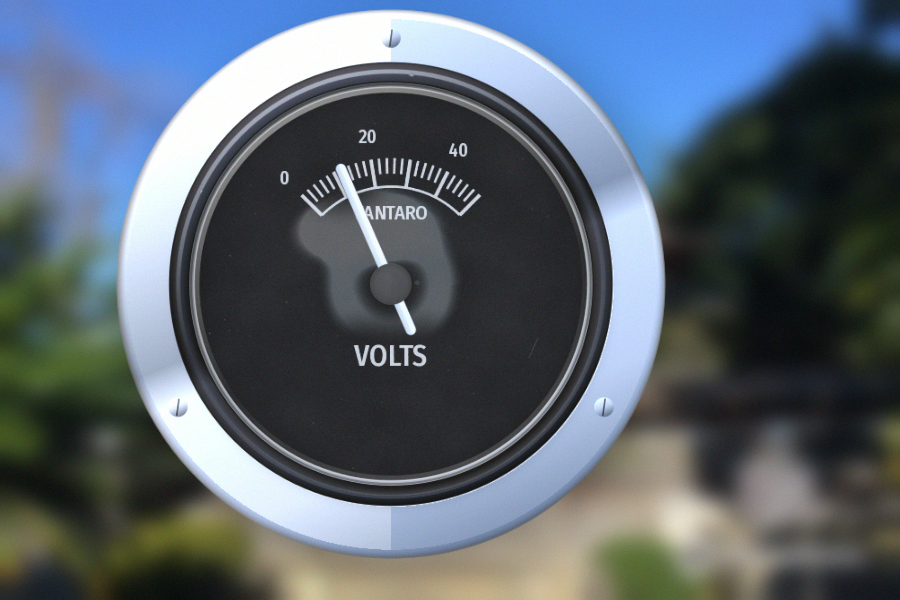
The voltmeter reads 12 V
